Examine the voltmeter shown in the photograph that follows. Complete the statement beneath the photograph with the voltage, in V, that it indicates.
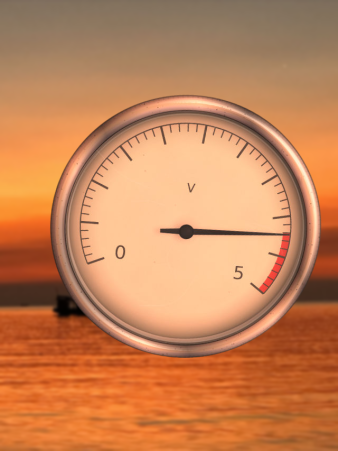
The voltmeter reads 4.2 V
